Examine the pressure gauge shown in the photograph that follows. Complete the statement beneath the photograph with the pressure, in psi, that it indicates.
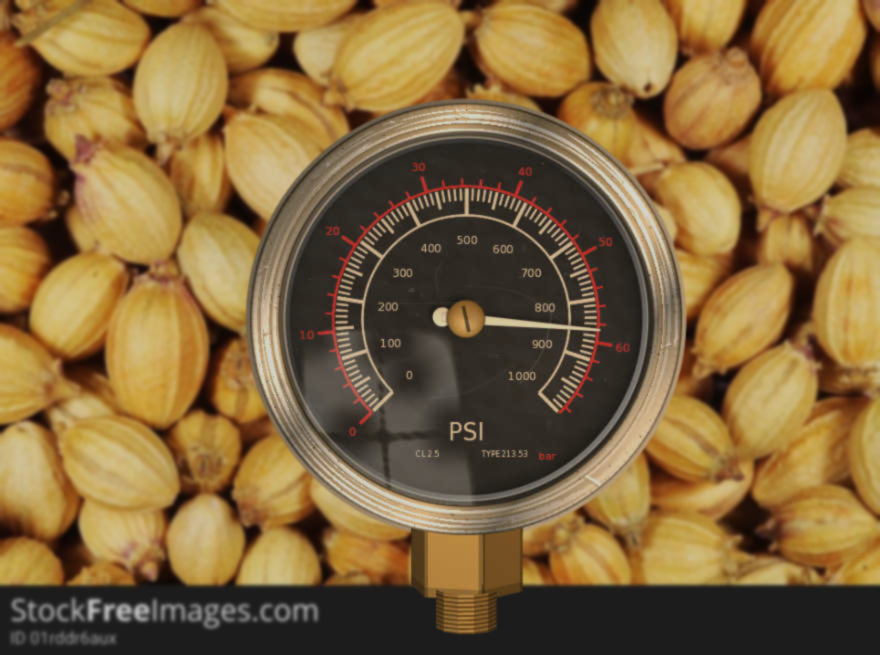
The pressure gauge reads 850 psi
